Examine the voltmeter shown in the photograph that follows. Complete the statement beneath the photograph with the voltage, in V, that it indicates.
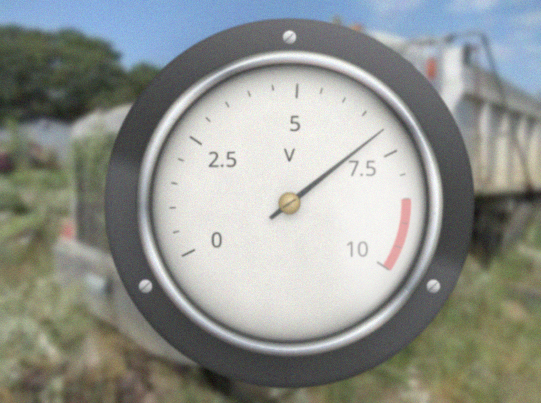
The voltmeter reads 7 V
